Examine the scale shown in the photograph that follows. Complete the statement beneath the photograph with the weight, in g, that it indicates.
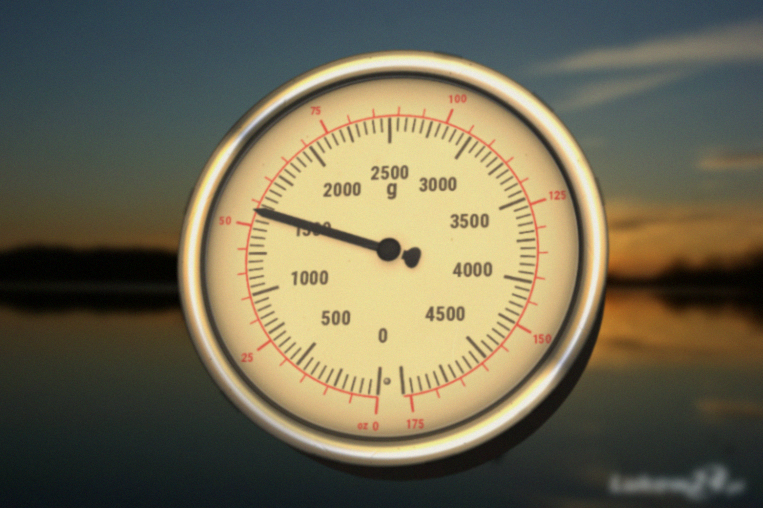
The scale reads 1500 g
